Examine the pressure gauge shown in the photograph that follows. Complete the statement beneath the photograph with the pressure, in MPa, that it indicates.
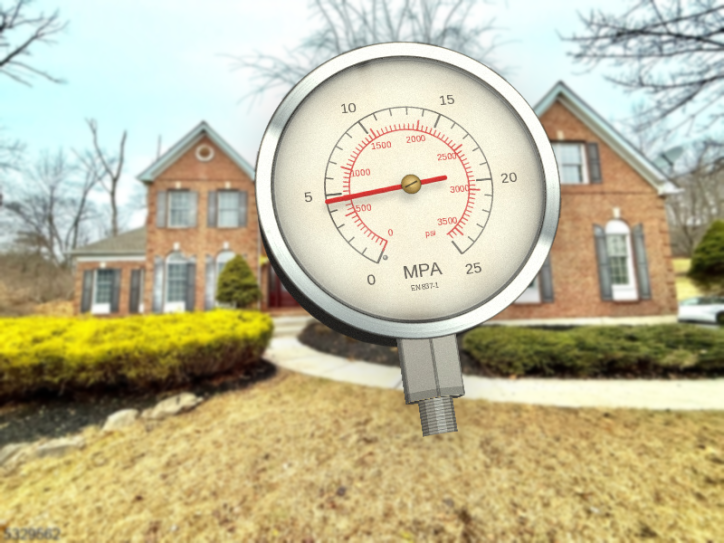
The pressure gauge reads 4.5 MPa
